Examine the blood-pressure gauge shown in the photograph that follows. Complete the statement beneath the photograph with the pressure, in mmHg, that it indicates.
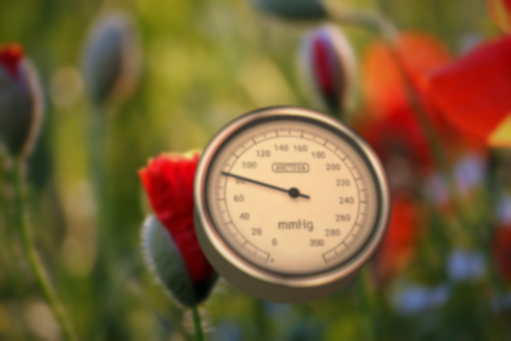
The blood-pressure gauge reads 80 mmHg
